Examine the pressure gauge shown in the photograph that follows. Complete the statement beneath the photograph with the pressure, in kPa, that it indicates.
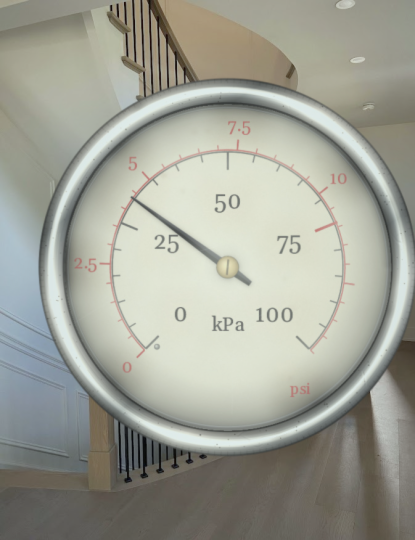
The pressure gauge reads 30 kPa
